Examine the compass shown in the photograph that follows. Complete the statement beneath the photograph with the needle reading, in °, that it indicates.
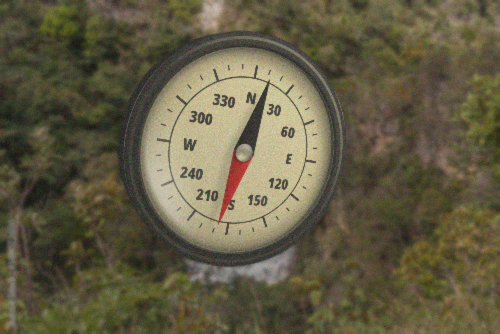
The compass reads 190 °
